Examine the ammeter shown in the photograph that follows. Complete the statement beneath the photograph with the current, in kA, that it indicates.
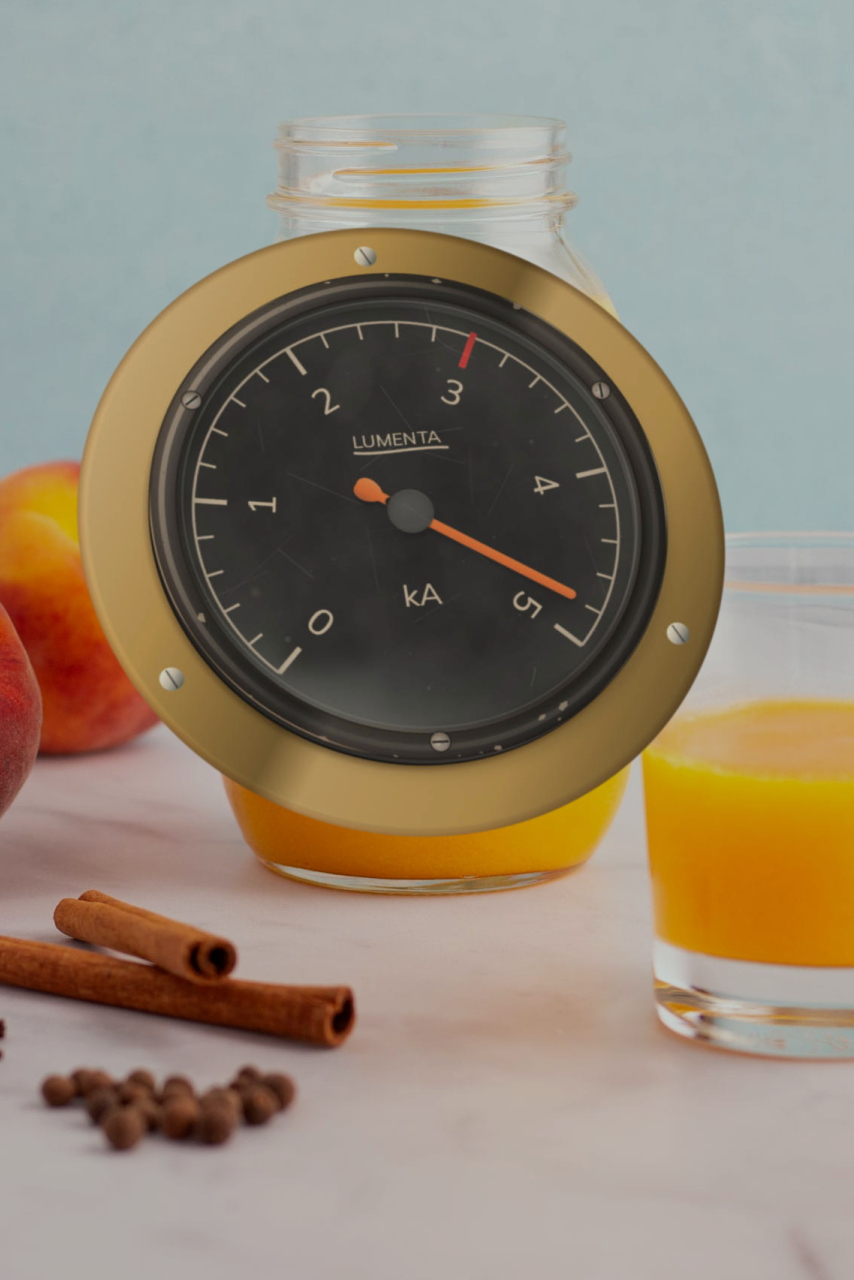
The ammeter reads 4.8 kA
